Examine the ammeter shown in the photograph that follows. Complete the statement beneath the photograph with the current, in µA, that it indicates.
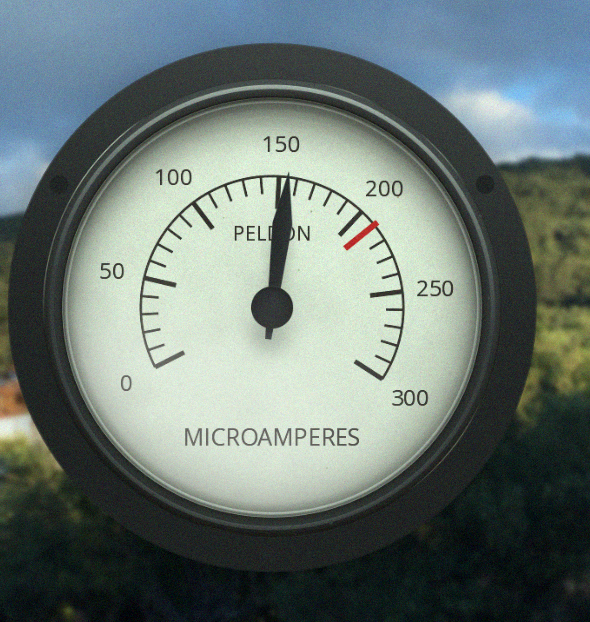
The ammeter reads 155 µA
